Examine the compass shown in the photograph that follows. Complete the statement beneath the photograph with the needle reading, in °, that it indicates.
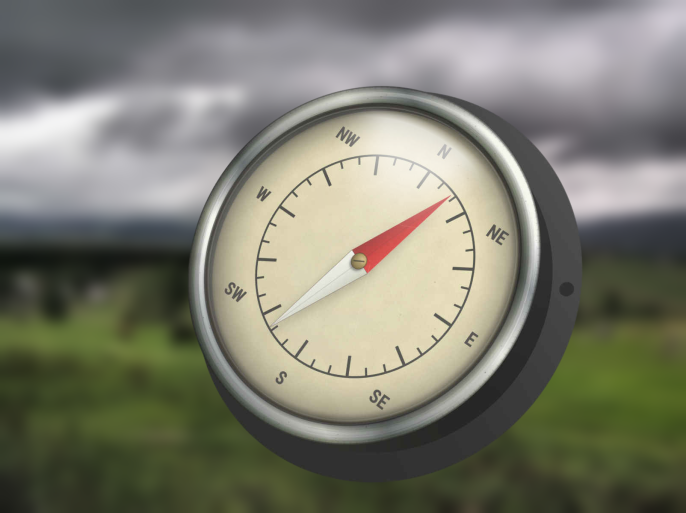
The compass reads 20 °
